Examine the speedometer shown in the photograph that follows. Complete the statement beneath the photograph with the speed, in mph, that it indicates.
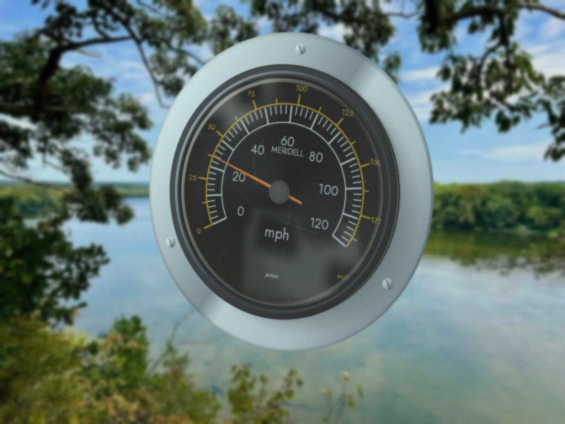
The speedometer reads 24 mph
